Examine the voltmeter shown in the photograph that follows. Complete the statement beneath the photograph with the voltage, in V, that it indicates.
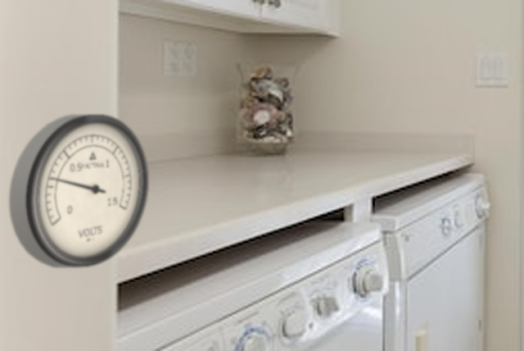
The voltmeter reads 0.3 V
